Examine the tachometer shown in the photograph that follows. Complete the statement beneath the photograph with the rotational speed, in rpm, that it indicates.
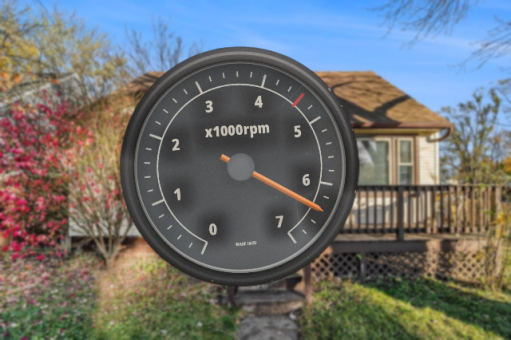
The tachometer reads 6400 rpm
